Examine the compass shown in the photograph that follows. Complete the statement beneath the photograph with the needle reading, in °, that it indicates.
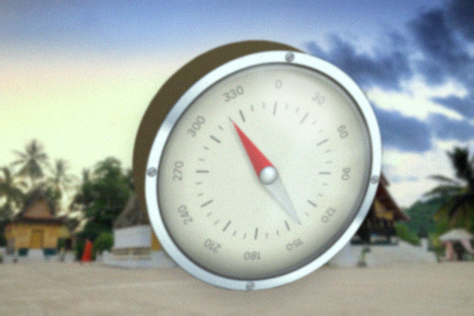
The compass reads 320 °
